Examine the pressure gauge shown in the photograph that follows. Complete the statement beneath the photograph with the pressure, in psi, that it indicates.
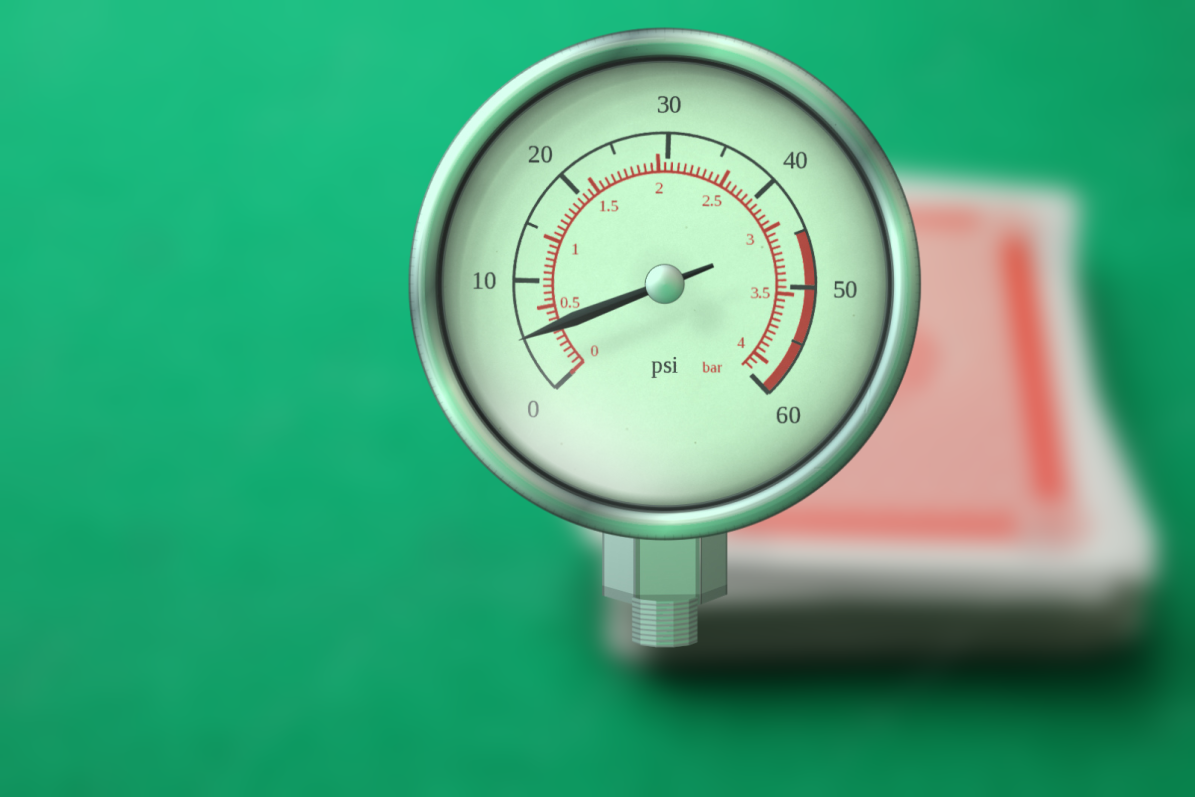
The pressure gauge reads 5 psi
